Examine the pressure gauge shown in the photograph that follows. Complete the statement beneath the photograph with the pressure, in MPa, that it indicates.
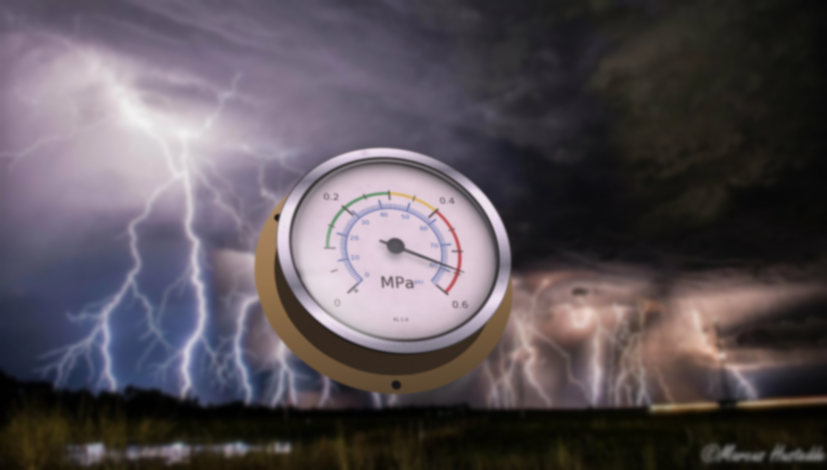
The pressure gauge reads 0.55 MPa
